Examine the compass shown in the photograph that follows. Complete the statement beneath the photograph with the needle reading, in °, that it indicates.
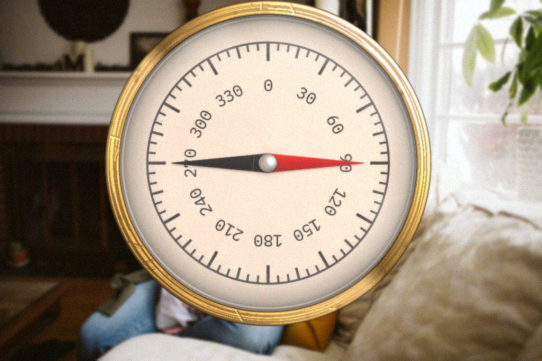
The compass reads 90 °
